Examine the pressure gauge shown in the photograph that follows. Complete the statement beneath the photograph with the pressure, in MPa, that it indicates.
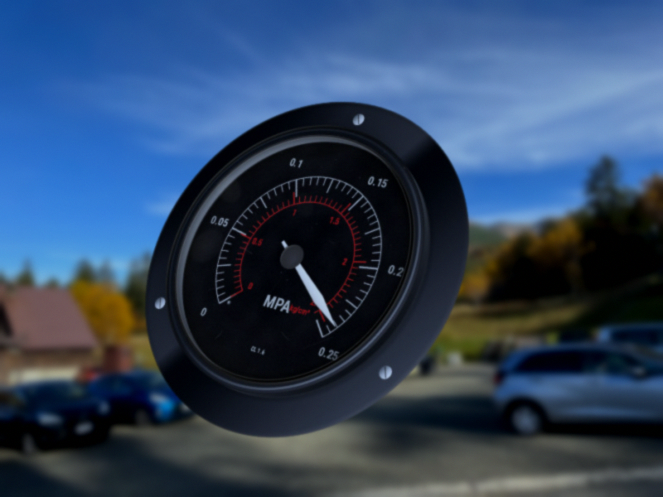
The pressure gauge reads 0.24 MPa
